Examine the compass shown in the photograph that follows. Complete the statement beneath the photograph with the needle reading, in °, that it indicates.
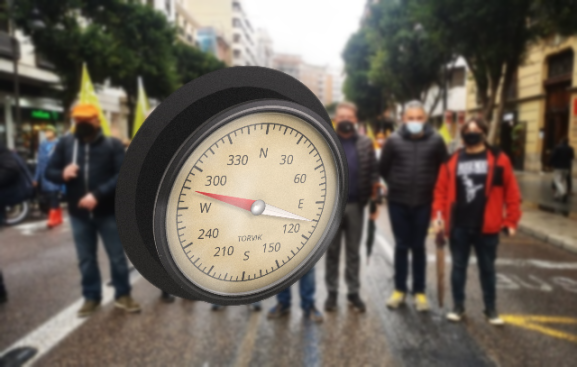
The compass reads 285 °
